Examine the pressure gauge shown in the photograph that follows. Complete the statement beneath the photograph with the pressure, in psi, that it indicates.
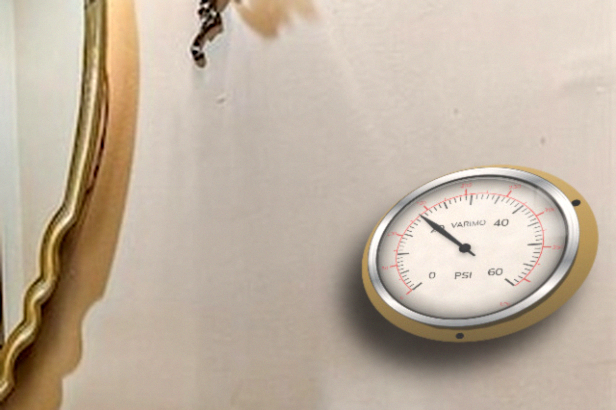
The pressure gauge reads 20 psi
